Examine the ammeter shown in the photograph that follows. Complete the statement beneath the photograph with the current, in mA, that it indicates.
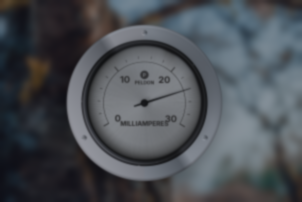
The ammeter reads 24 mA
